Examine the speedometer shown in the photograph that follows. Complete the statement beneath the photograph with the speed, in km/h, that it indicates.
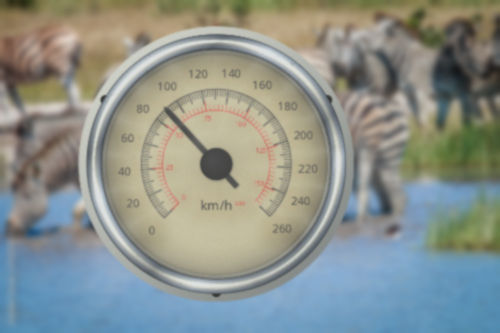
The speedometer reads 90 km/h
